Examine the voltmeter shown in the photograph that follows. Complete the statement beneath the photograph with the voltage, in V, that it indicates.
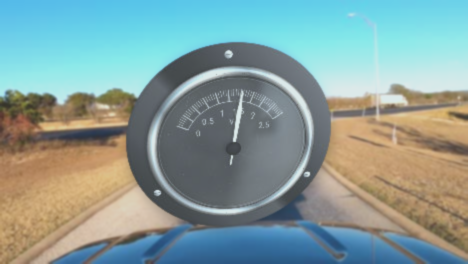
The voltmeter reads 1.5 V
